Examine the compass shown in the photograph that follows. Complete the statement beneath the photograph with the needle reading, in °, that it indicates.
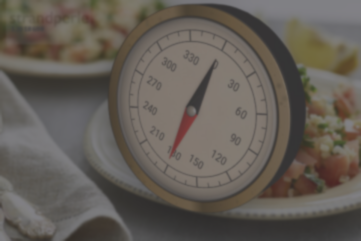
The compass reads 180 °
